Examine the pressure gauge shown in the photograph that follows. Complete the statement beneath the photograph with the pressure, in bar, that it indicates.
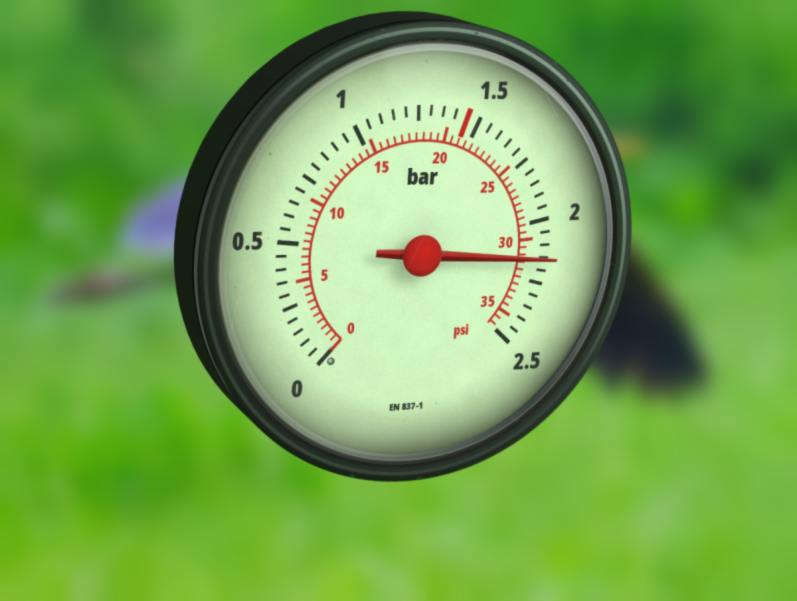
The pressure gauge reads 2.15 bar
